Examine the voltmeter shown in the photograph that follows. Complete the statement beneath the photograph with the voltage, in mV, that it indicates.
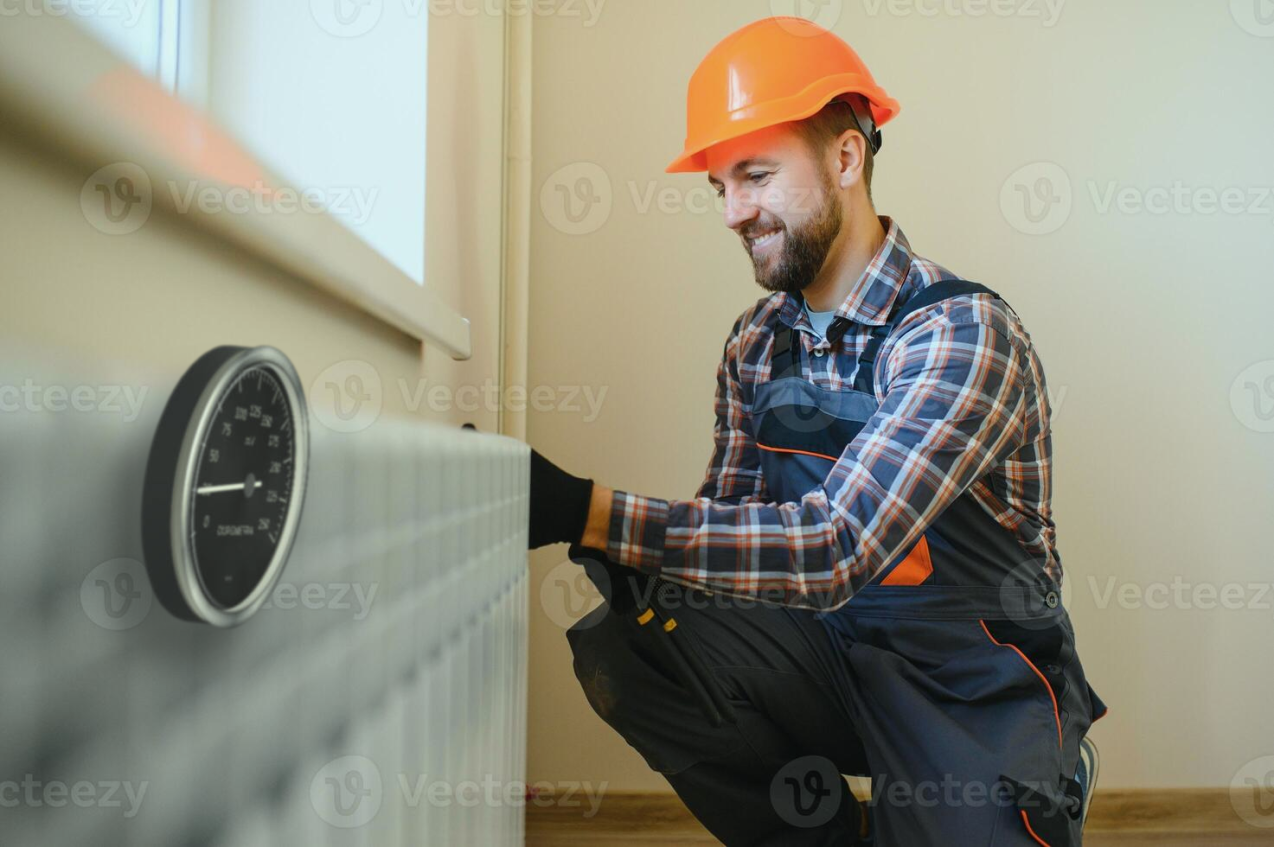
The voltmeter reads 25 mV
